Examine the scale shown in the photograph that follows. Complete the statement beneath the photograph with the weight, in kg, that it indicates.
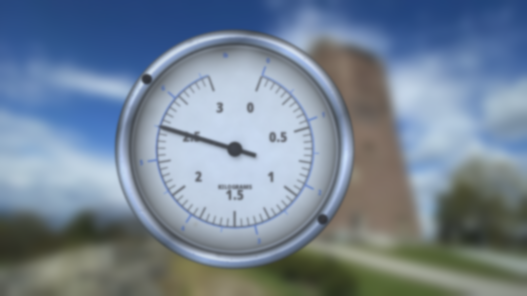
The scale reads 2.5 kg
